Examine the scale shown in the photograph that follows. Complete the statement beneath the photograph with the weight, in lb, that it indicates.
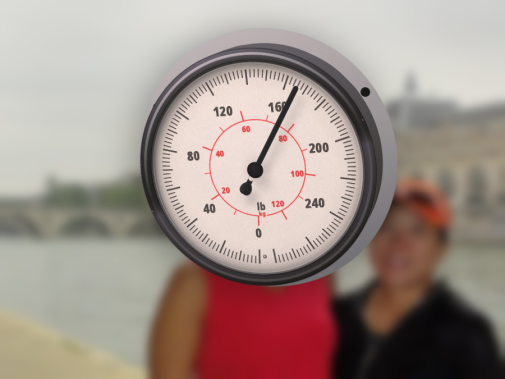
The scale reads 166 lb
